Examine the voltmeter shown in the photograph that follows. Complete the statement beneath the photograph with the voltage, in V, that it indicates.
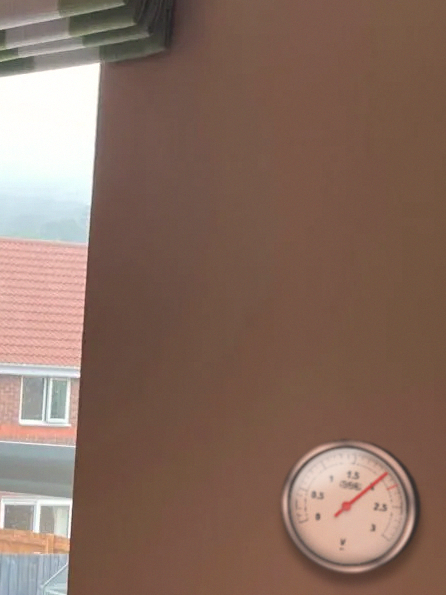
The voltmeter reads 2 V
